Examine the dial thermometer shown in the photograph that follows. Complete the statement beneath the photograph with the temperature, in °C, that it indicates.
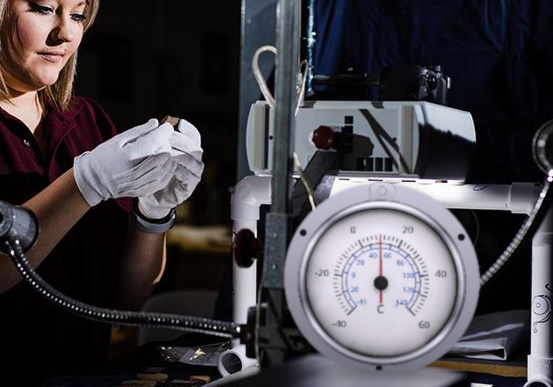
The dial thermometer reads 10 °C
